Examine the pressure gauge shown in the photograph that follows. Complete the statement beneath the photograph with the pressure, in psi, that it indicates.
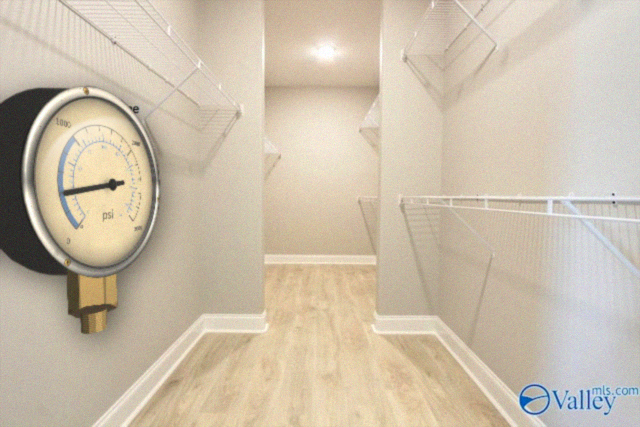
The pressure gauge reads 400 psi
